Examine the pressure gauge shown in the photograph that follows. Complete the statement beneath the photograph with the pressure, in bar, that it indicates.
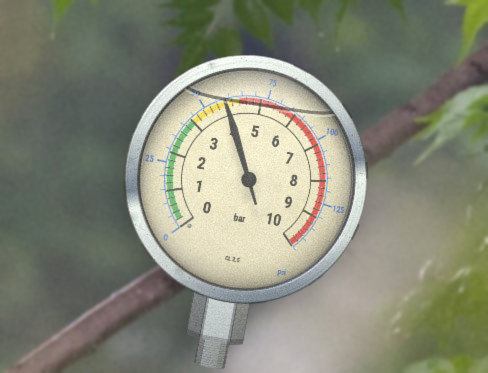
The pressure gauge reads 4 bar
